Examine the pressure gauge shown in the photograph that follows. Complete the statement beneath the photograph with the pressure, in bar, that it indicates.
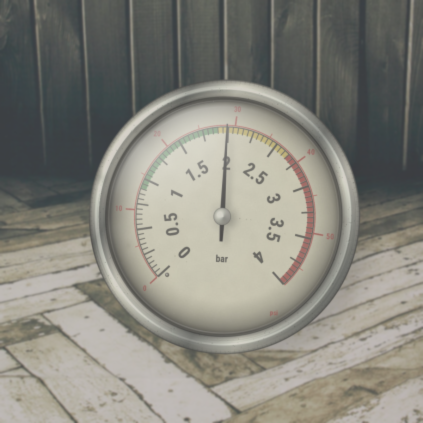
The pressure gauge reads 2 bar
